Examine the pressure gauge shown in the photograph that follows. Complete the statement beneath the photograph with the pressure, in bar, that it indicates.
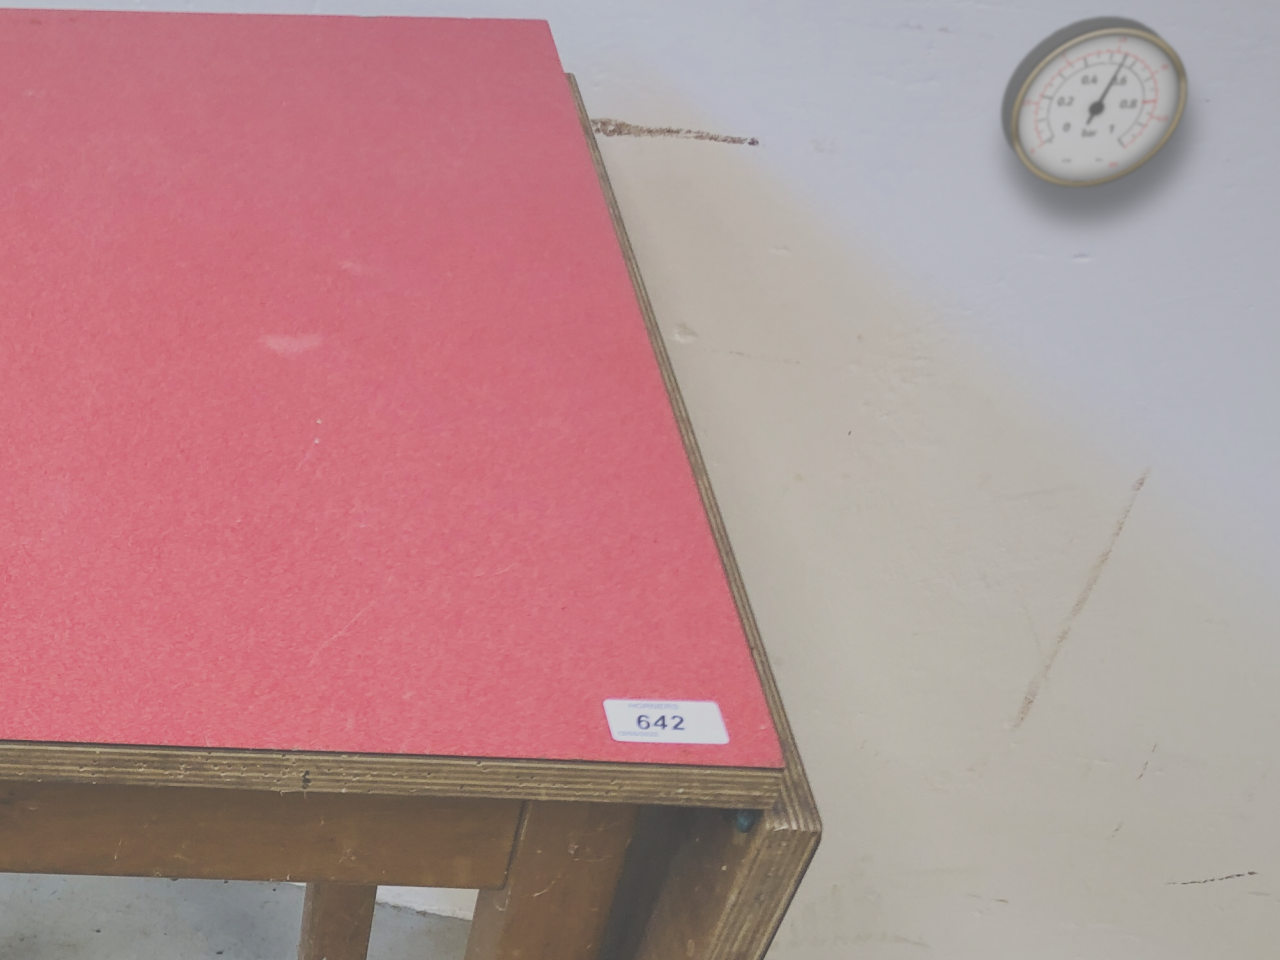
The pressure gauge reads 0.55 bar
